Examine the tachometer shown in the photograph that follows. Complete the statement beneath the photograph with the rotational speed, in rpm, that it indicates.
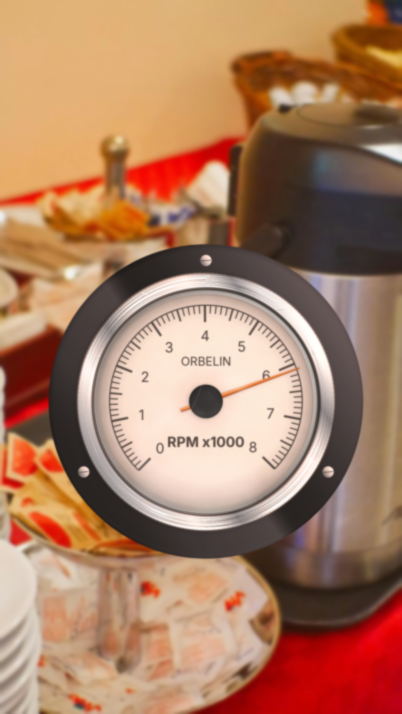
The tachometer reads 6100 rpm
